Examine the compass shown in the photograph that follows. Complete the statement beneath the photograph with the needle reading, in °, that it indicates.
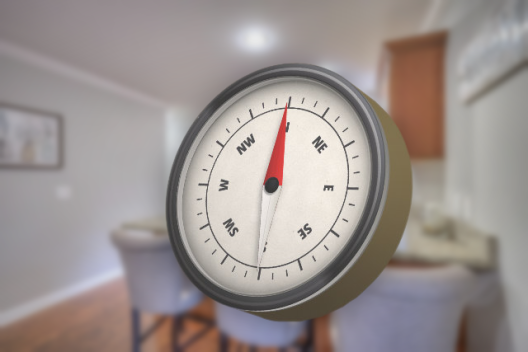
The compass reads 0 °
